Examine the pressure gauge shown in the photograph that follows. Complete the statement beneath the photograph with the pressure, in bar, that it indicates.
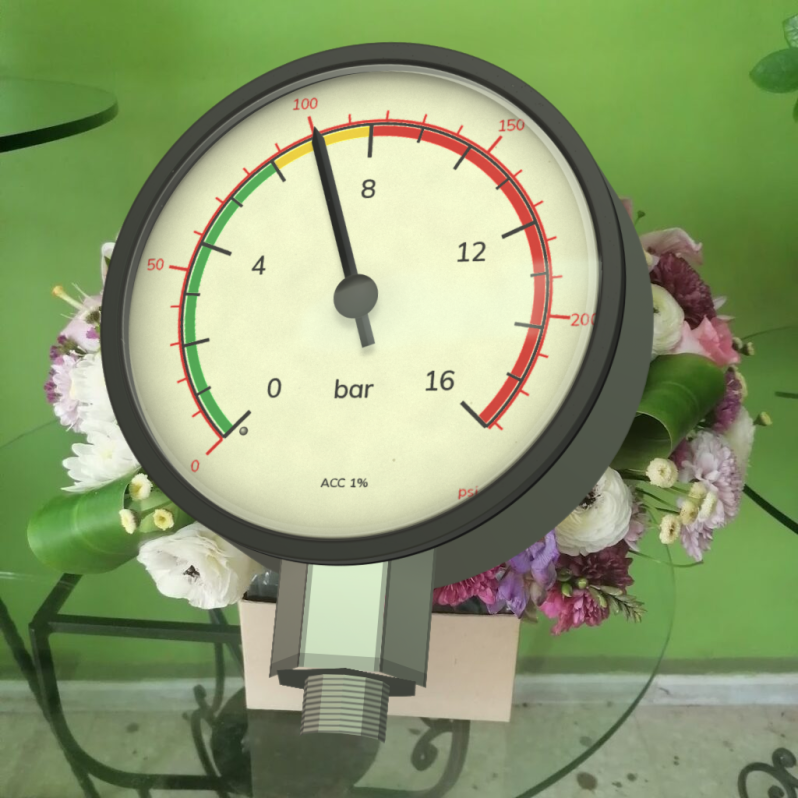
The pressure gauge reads 7 bar
